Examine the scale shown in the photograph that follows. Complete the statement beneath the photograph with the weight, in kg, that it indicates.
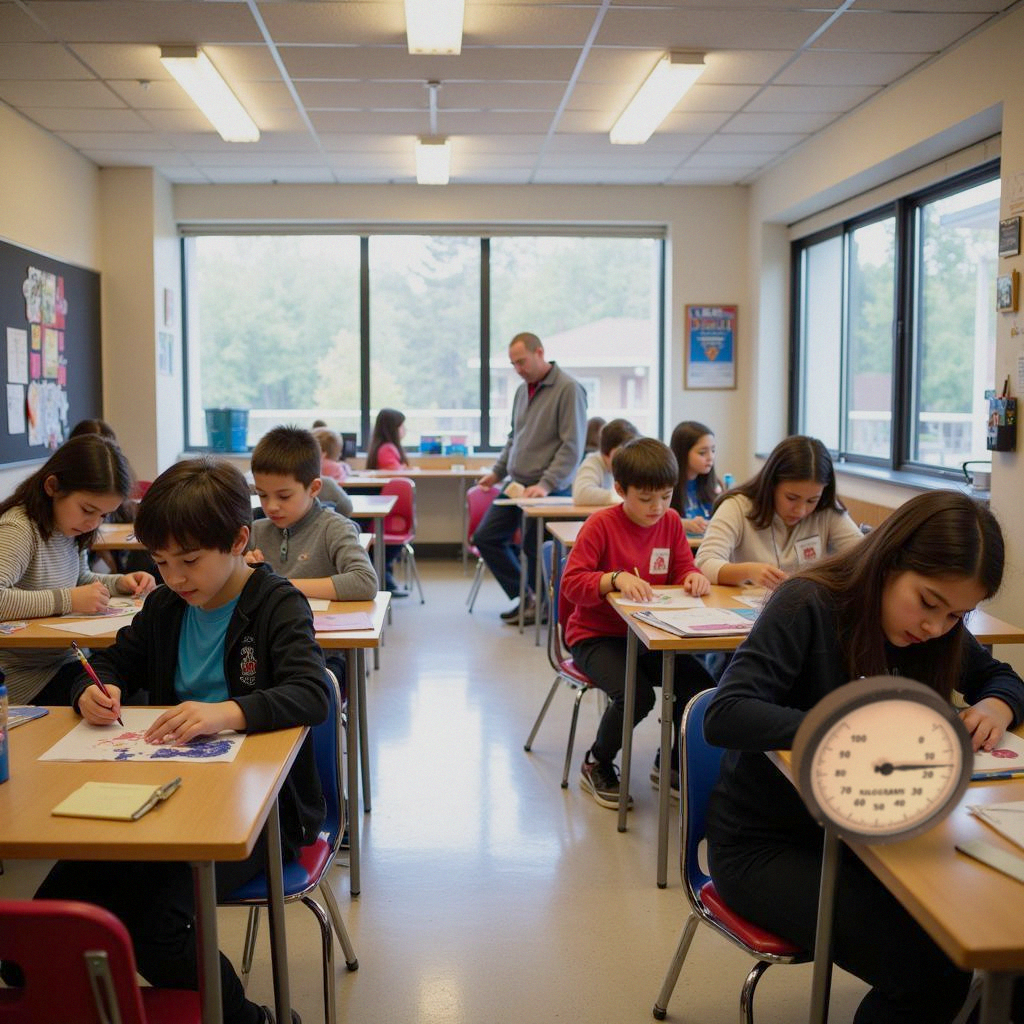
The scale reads 15 kg
